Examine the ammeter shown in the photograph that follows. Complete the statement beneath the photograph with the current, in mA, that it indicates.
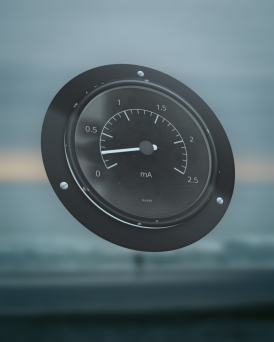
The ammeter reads 0.2 mA
